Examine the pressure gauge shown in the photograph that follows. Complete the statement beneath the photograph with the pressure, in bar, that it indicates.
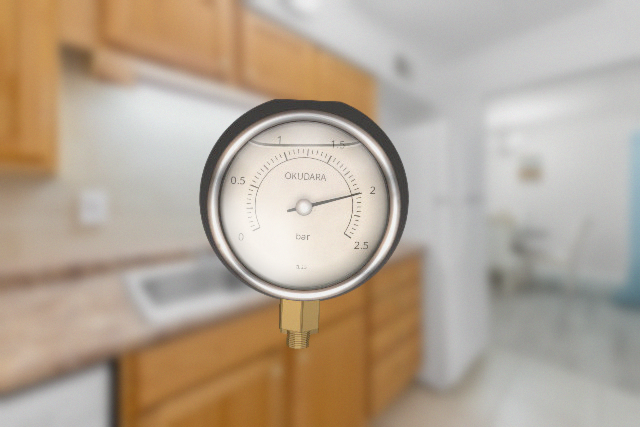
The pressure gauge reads 2 bar
